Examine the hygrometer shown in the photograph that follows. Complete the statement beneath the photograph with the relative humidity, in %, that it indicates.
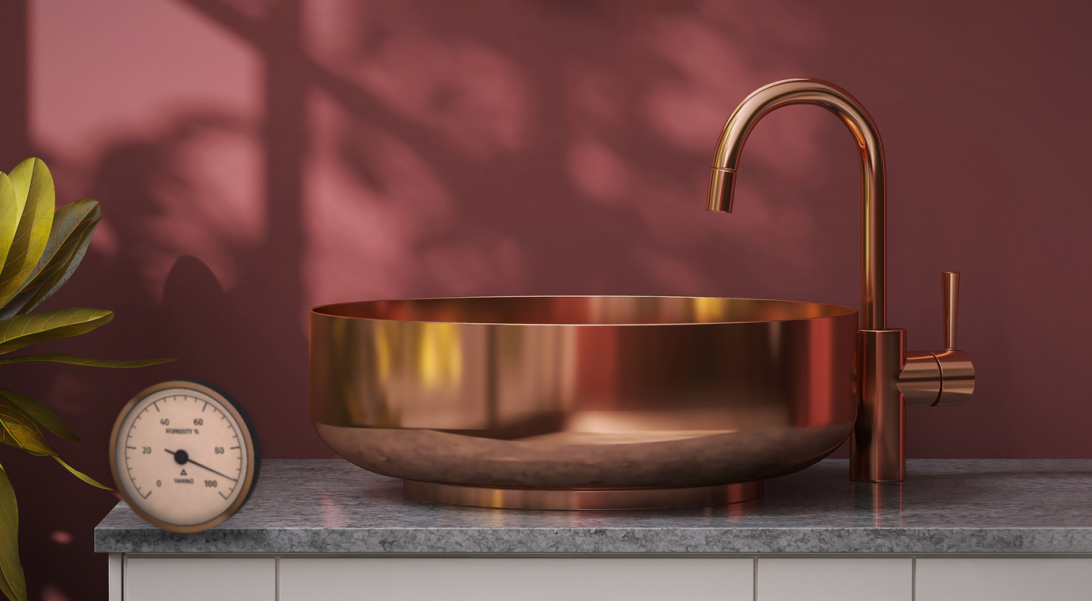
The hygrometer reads 92 %
